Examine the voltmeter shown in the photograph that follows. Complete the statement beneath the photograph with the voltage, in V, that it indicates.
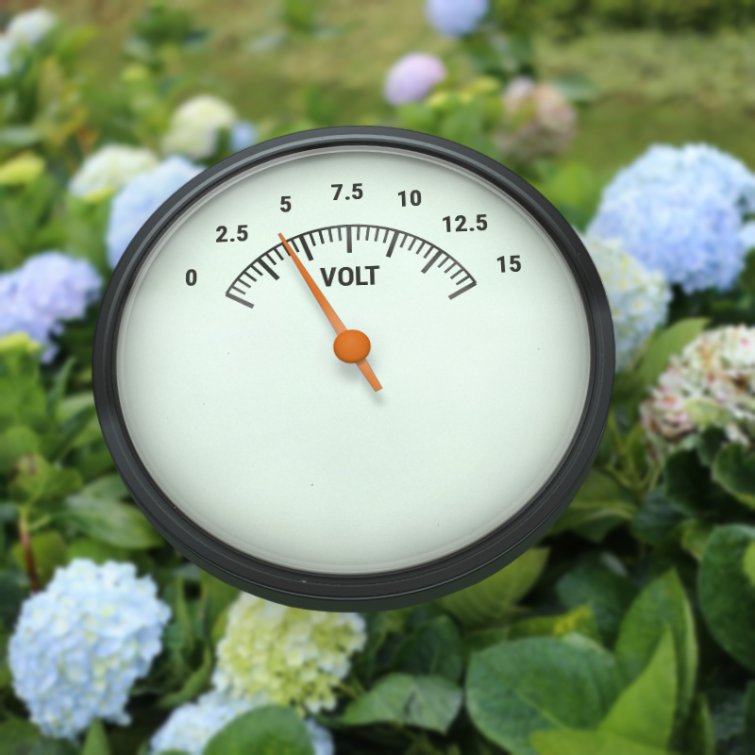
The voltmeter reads 4 V
